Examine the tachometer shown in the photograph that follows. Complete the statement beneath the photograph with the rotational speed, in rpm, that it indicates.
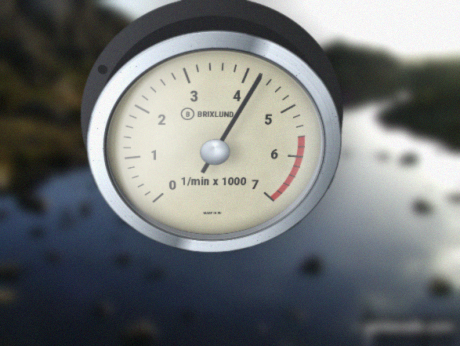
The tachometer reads 4200 rpm
